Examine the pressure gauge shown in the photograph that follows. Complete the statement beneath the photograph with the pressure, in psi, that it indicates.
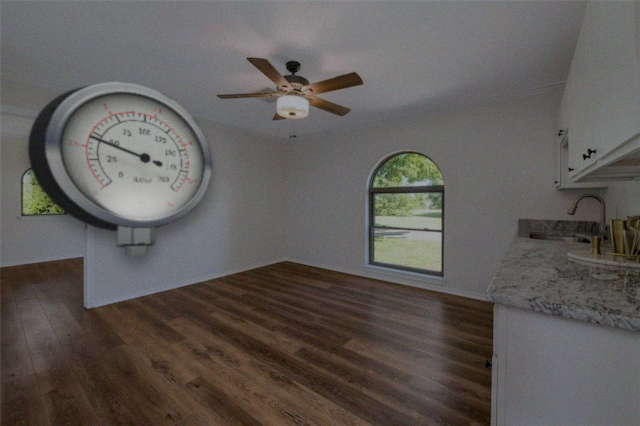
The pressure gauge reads 45 psi
